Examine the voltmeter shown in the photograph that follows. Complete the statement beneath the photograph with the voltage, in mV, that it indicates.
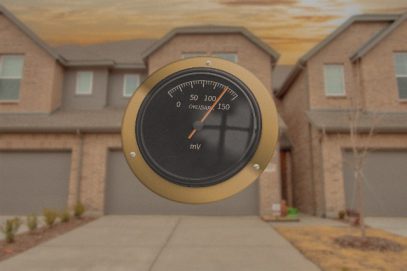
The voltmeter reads 125 mV
